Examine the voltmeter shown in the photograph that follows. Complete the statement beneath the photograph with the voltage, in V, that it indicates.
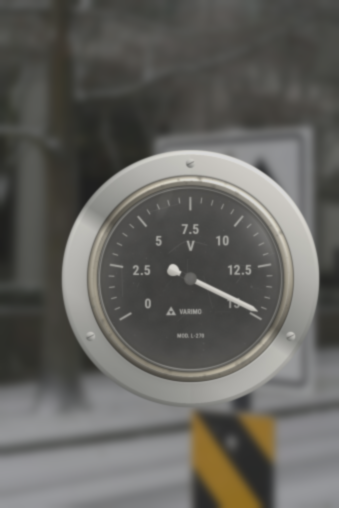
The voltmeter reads 14.75 V
